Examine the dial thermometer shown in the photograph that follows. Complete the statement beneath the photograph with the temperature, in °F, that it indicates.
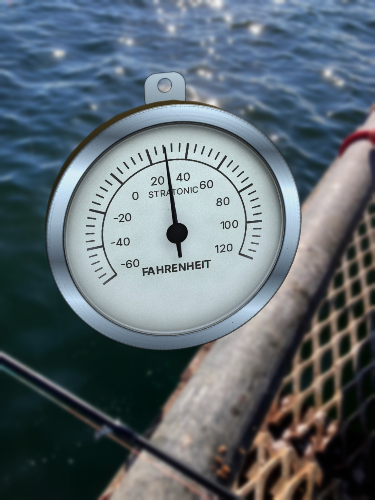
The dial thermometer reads 28 °F
